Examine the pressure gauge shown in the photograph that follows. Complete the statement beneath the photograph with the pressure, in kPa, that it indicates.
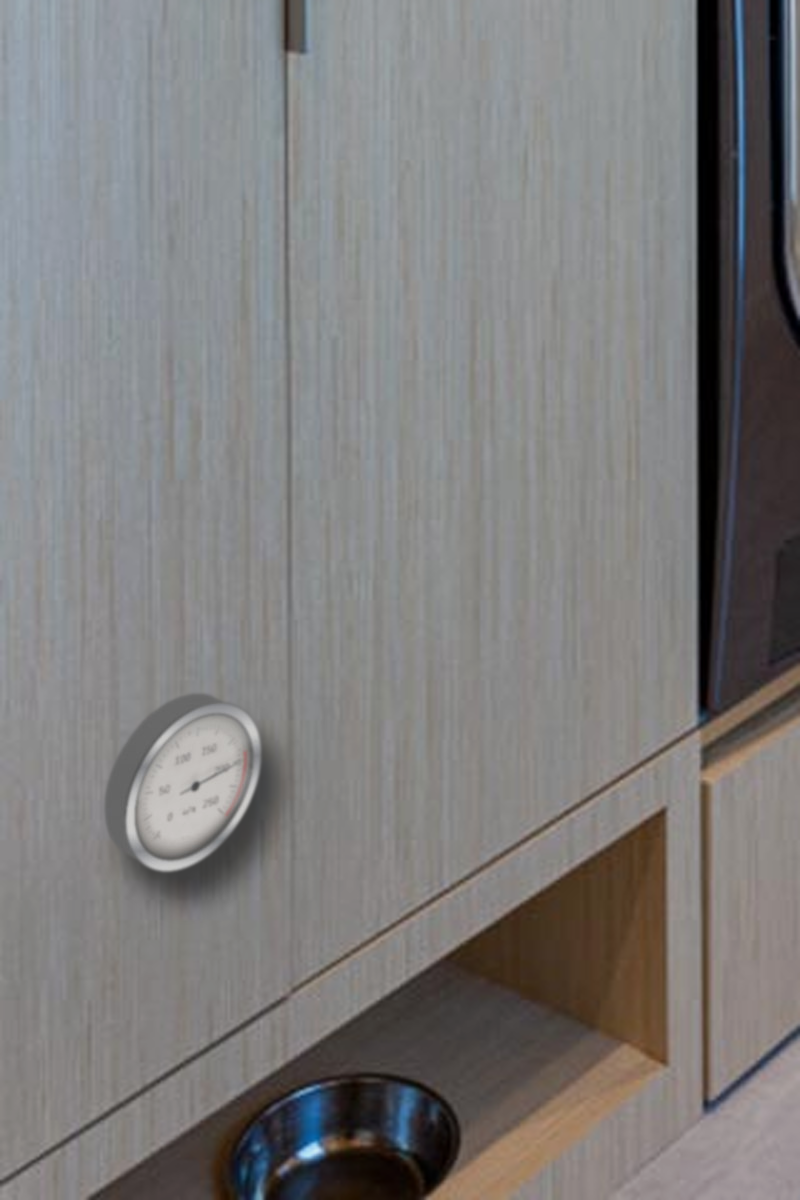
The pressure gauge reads 200 kPa
